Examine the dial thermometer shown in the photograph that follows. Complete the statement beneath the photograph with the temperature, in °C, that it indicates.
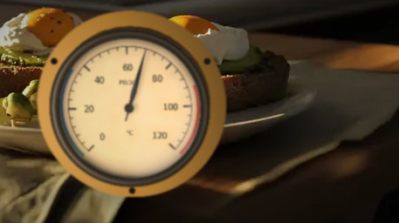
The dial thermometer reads 68 °C
